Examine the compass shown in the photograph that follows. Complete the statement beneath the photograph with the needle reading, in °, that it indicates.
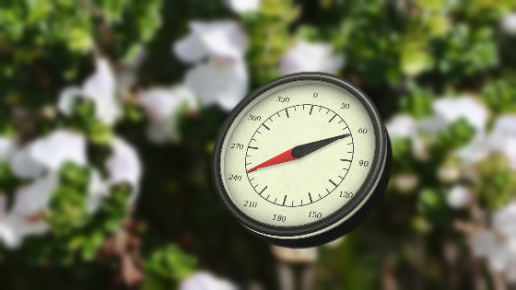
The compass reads 240 °
